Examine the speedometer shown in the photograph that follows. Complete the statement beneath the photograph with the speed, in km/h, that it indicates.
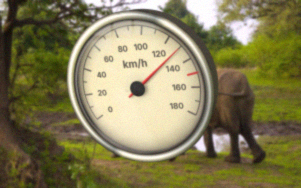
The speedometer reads 130 km/h
